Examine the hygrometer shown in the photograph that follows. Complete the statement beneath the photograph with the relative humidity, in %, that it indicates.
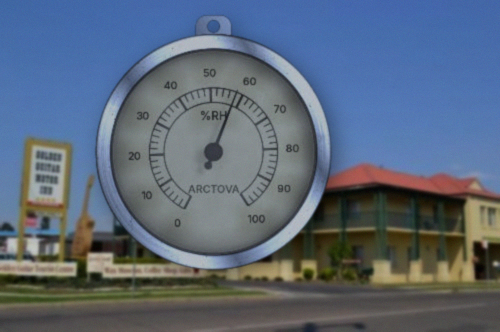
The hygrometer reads 58 %
